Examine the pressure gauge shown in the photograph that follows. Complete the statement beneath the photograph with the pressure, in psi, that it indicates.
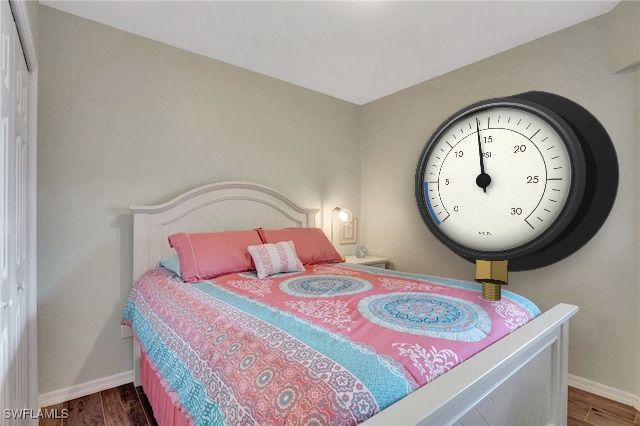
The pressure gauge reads 14 psi
